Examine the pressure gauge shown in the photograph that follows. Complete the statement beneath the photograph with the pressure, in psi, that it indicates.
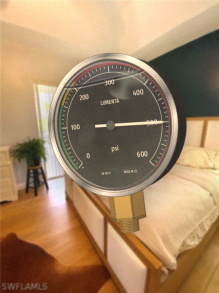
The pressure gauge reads 500 psi
